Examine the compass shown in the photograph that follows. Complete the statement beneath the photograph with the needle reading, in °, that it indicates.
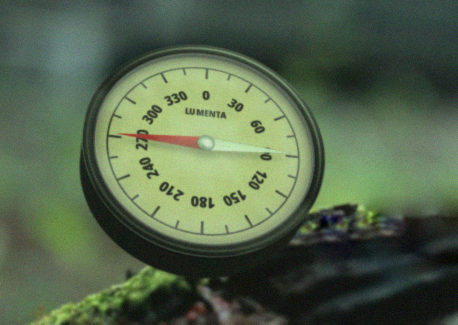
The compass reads 270 °
